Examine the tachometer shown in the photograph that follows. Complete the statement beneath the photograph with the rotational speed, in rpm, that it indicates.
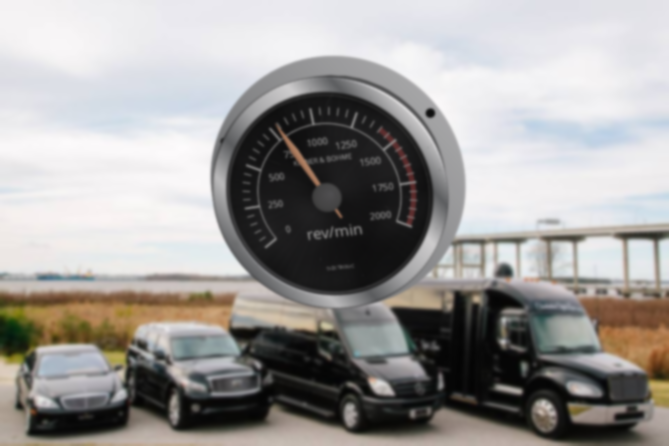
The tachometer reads 800 rpm
